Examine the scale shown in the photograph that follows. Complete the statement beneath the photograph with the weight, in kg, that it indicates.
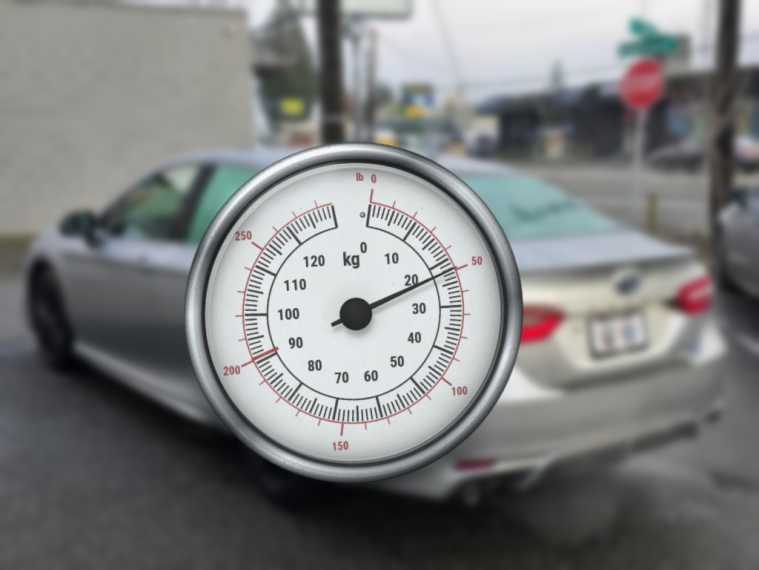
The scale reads 22 kg
